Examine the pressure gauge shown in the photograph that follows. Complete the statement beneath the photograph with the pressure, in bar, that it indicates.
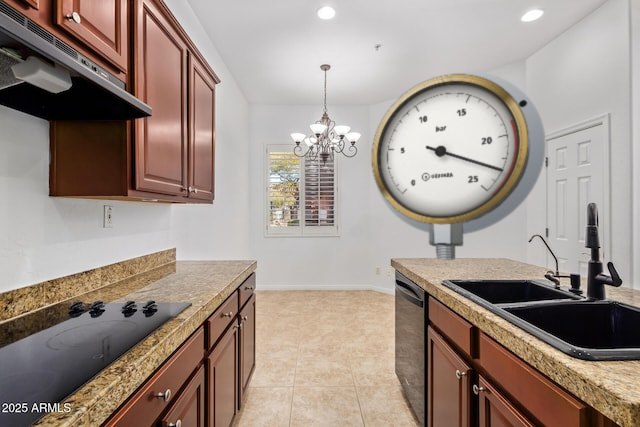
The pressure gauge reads 23 bar
